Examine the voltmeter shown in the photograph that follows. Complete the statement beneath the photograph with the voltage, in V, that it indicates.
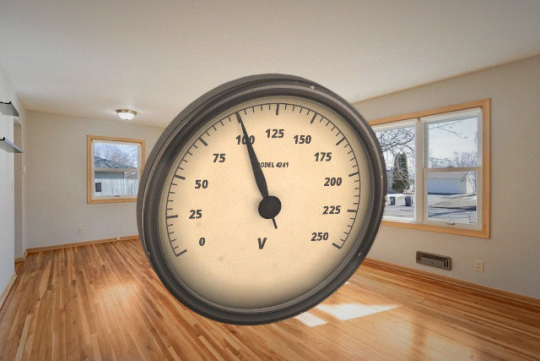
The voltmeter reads 100 V
